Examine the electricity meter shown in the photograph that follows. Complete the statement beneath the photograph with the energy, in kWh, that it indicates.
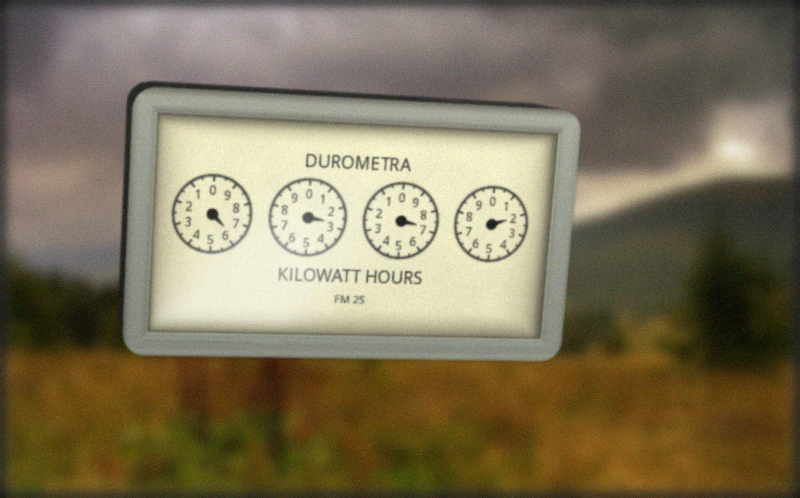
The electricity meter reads 6272 kWh
